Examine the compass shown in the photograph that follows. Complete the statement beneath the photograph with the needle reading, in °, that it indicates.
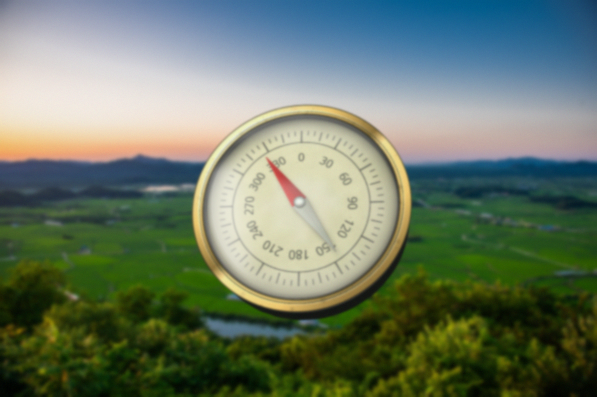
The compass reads 325 °
